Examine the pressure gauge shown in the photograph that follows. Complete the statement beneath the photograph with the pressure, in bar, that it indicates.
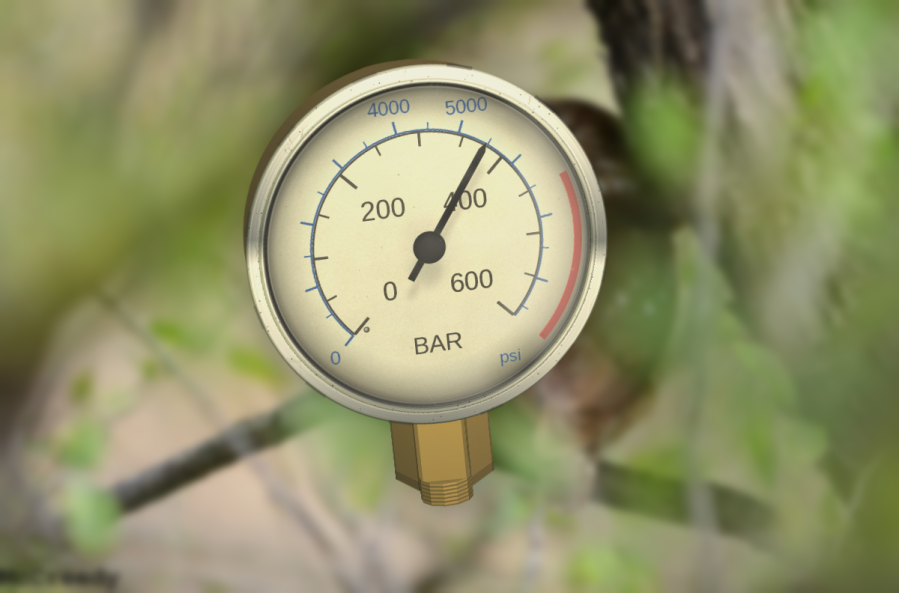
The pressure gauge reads 375 bar
